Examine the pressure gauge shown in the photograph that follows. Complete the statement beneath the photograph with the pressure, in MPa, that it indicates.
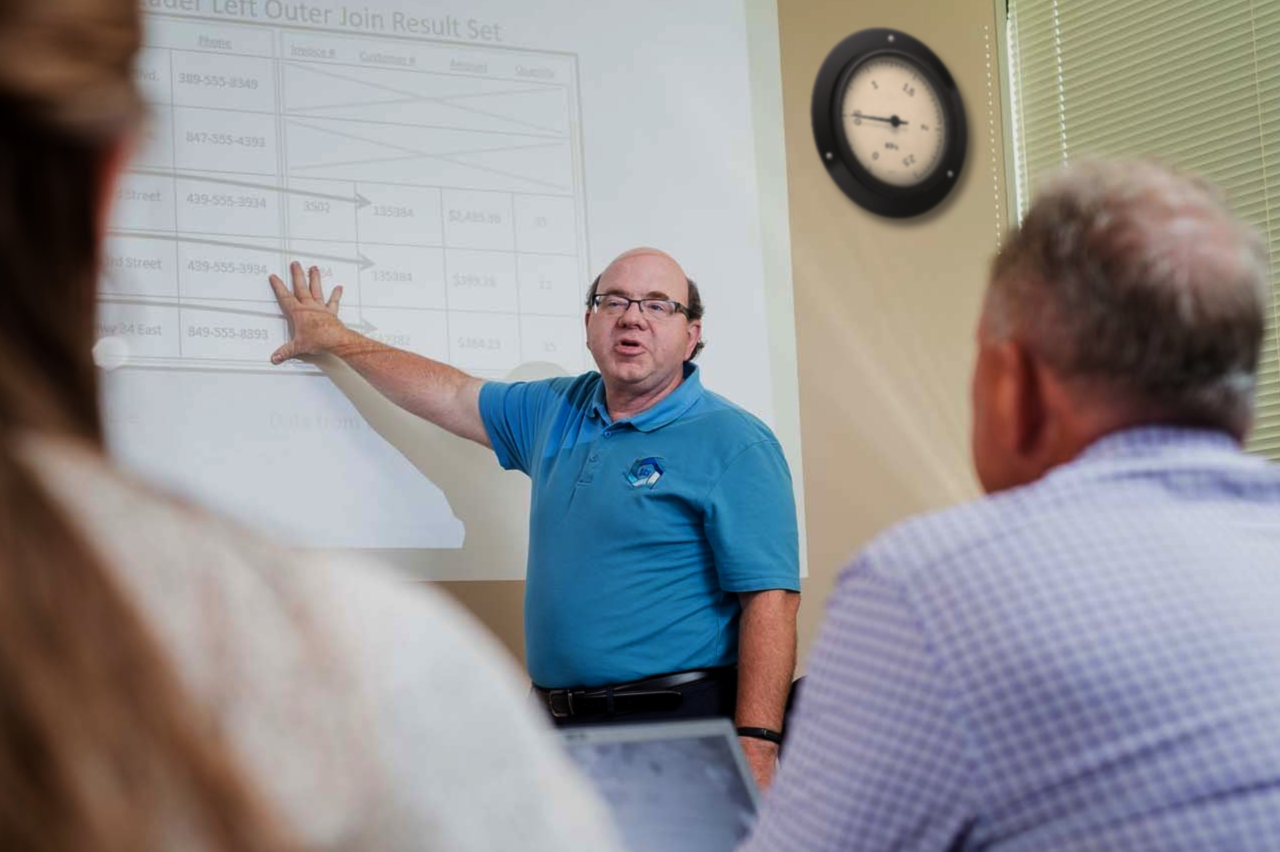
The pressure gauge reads 0.5 MPa
